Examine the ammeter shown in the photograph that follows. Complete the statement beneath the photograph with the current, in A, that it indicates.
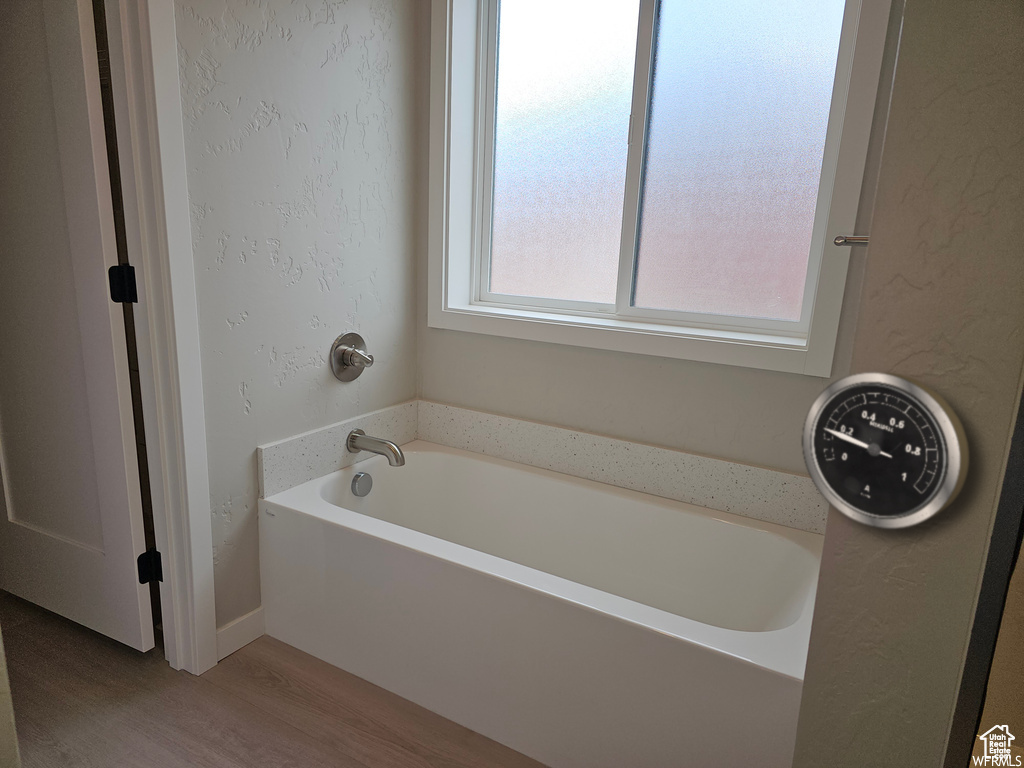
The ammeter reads 0.15 A
